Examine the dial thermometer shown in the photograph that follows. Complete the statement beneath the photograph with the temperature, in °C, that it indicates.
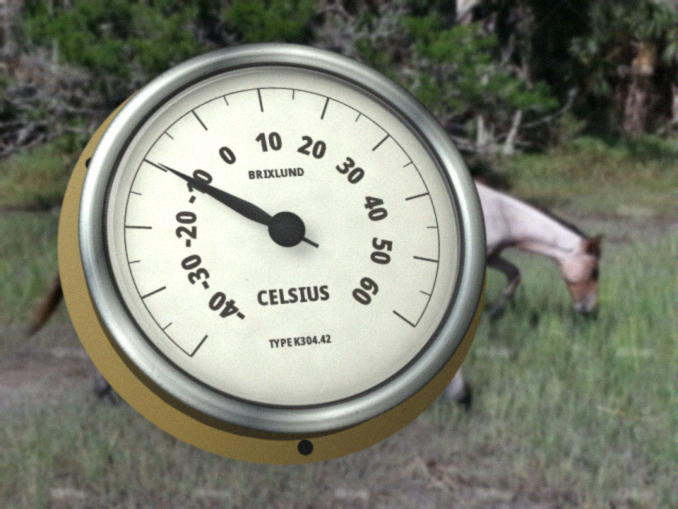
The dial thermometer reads -10 °C
